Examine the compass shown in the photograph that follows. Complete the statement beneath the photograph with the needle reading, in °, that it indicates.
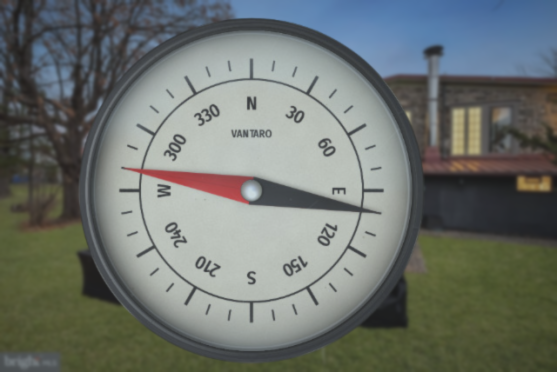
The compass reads 280 °
